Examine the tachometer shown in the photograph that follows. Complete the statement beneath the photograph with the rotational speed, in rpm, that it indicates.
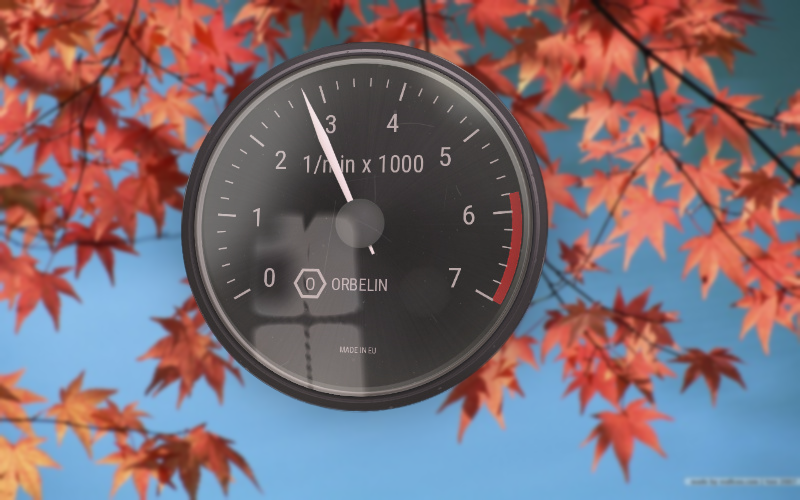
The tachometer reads 2800 rpm
